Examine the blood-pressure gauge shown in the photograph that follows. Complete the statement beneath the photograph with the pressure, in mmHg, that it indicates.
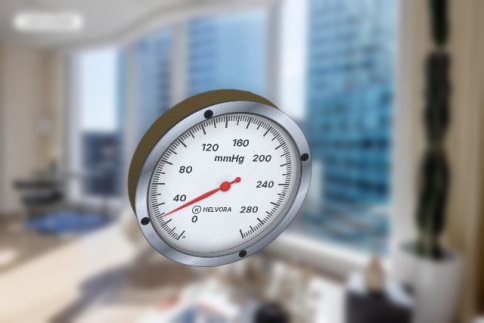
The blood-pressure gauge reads 30 mmHg
